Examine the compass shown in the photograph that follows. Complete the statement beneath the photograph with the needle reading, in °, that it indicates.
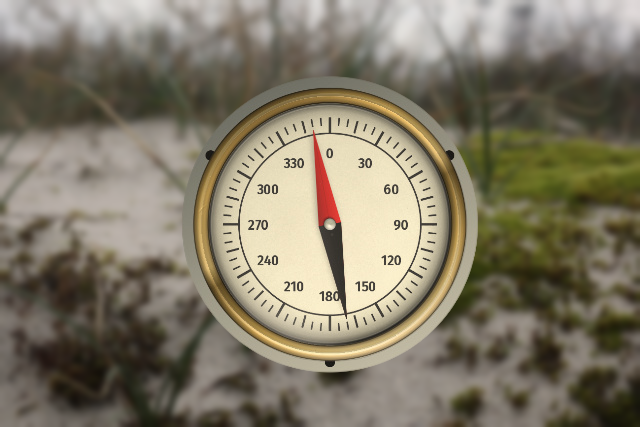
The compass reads 350 °
